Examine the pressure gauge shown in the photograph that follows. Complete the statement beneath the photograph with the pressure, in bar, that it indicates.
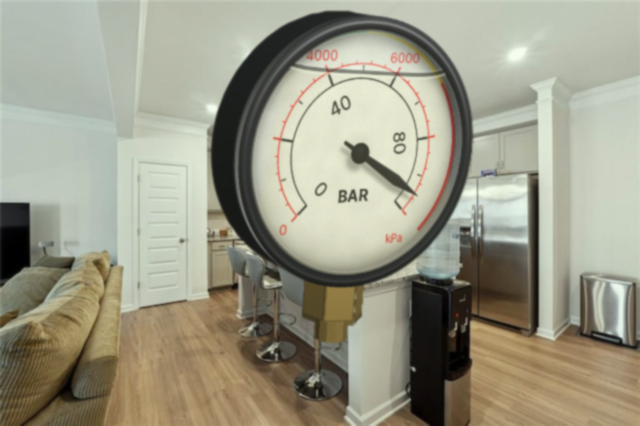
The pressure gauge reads 95 bar
